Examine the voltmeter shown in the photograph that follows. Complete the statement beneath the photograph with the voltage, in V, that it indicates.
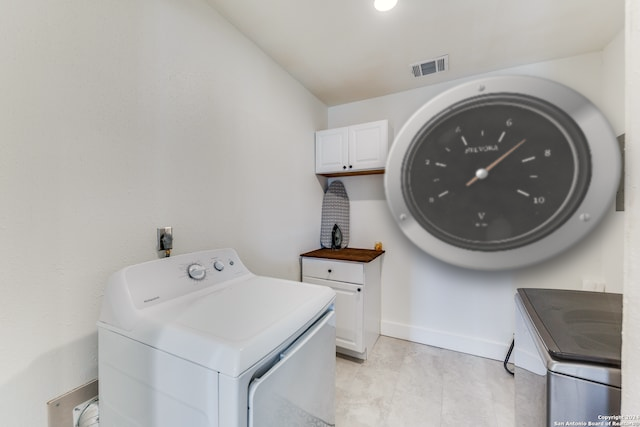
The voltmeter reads 7 V
